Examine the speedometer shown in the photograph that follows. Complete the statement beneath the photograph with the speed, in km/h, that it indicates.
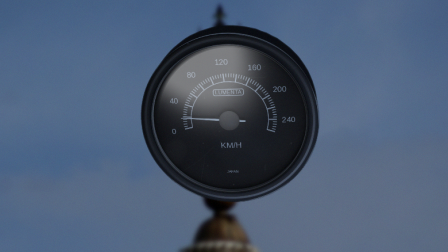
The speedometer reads 20 km/h
